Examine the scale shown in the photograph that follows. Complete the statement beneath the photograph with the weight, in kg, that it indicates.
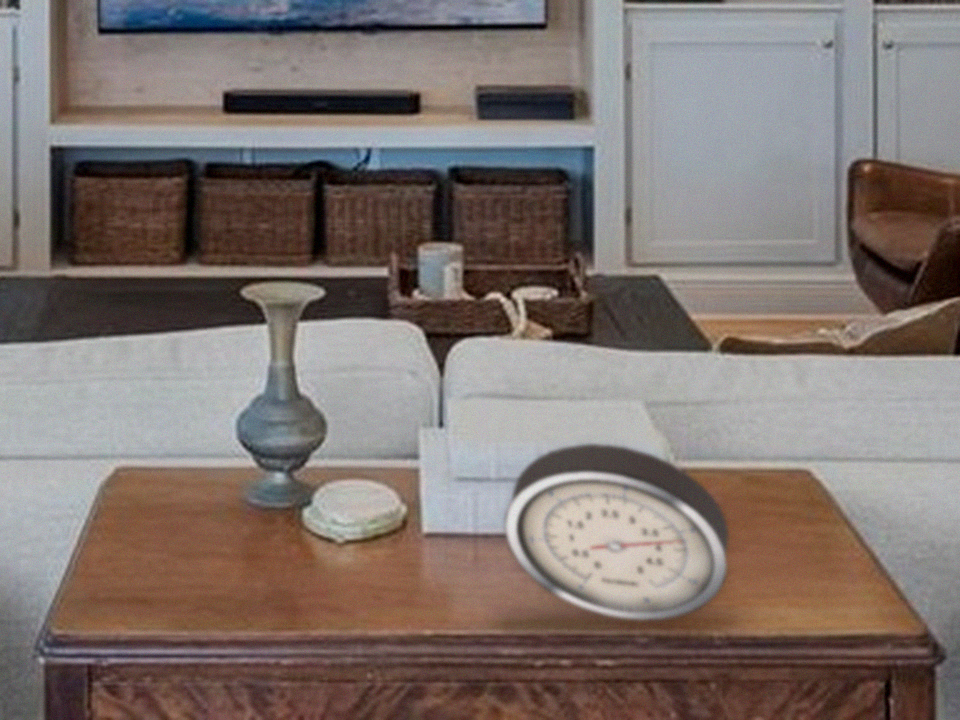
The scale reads 3.75 kg
